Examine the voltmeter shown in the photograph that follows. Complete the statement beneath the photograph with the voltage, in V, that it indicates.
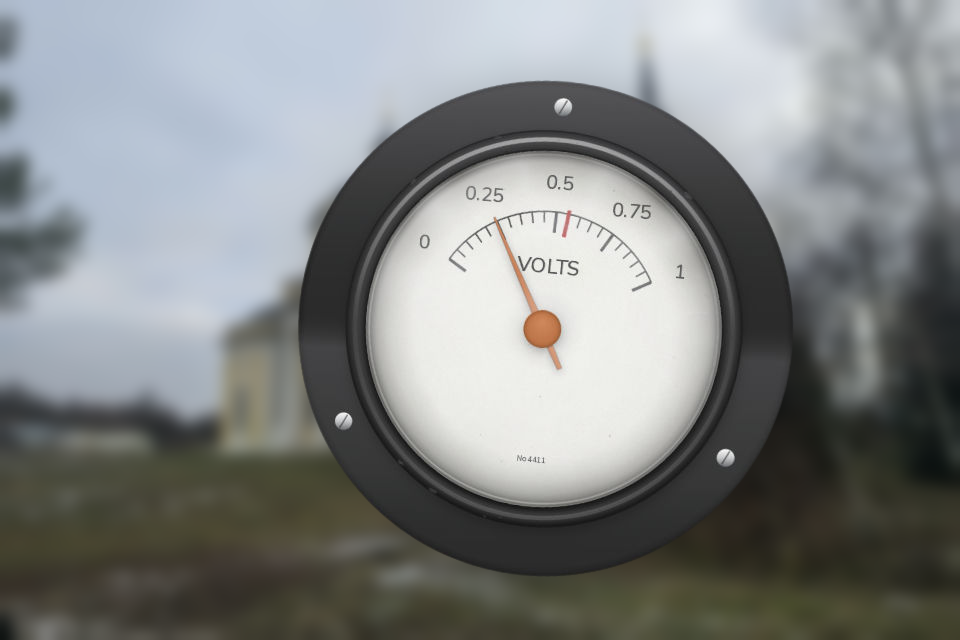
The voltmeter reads 0.25 V
